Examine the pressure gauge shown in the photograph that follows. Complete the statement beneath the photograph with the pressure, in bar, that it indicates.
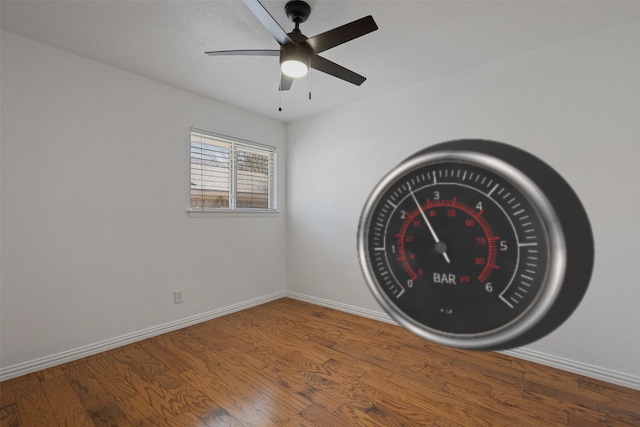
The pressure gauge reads 2.5 bar
